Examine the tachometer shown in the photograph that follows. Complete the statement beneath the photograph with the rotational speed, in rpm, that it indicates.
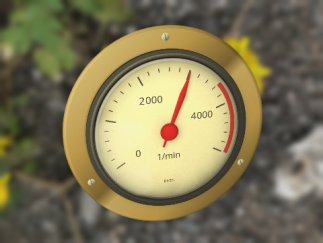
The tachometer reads 3000 rpm
